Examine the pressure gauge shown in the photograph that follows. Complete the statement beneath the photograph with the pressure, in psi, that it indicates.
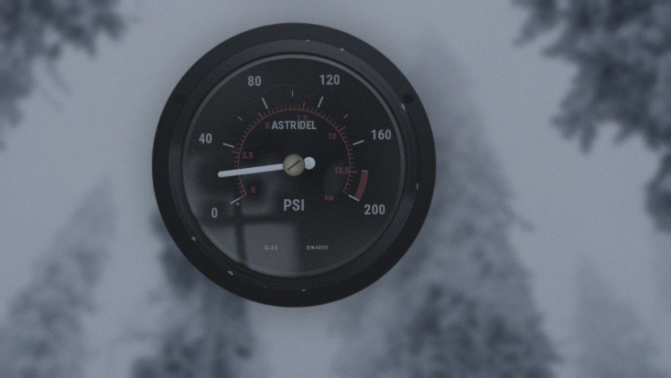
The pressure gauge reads 20 psi
